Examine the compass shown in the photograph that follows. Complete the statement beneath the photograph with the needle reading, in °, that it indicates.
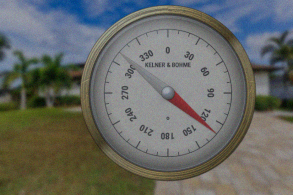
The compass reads 130 °
